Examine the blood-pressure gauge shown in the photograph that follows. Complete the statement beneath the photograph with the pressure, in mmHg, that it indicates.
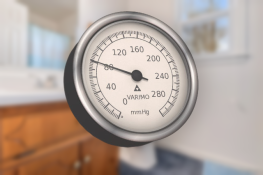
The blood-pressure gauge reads 80 mmHg
